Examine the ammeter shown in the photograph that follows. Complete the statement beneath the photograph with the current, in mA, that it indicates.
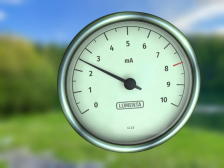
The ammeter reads 2.5 mA
